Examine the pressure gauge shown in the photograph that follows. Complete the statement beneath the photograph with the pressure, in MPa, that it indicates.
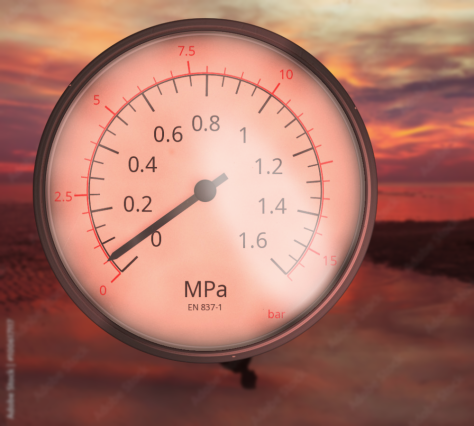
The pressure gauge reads 0.05 MPa
